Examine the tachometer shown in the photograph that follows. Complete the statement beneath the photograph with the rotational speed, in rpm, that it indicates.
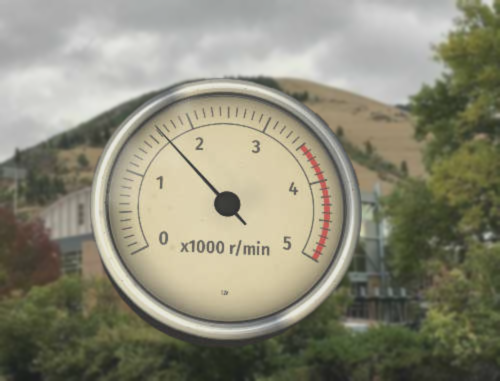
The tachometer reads 1600 rpm
